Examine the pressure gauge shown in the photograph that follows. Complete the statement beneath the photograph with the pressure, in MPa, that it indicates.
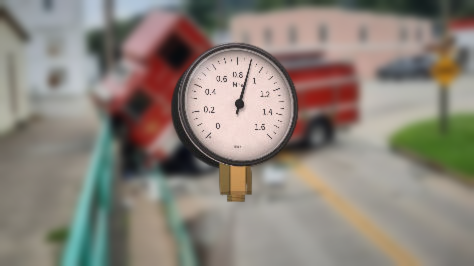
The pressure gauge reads 0.9 MPa
